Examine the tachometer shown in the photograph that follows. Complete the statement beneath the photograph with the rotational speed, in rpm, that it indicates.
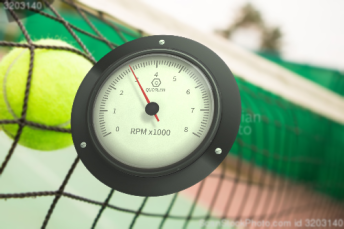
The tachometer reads 3000 rpm
